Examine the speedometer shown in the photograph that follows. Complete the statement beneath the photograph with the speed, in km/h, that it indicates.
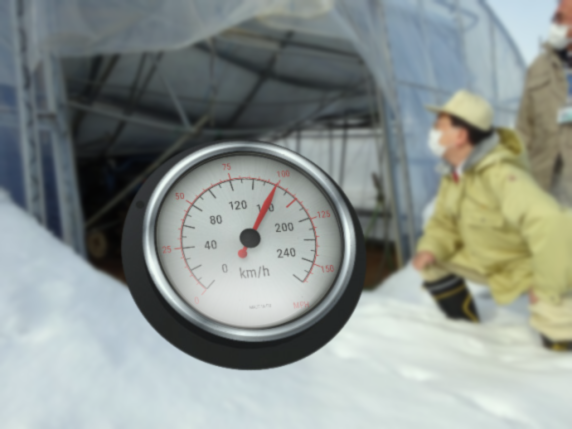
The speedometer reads 160 km/h
